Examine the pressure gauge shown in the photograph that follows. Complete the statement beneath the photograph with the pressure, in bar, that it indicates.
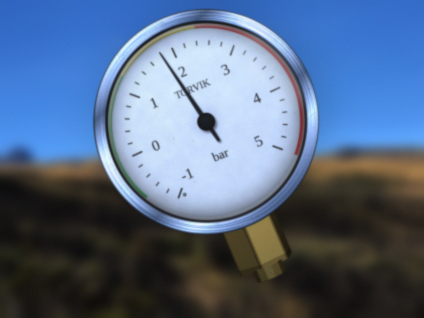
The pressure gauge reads 1.8 bar
